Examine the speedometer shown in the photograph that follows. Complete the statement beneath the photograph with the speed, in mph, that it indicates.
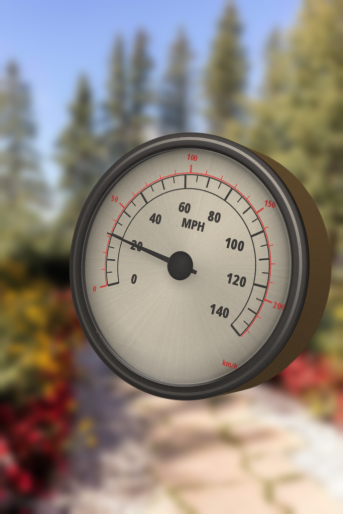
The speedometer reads 20 mph
